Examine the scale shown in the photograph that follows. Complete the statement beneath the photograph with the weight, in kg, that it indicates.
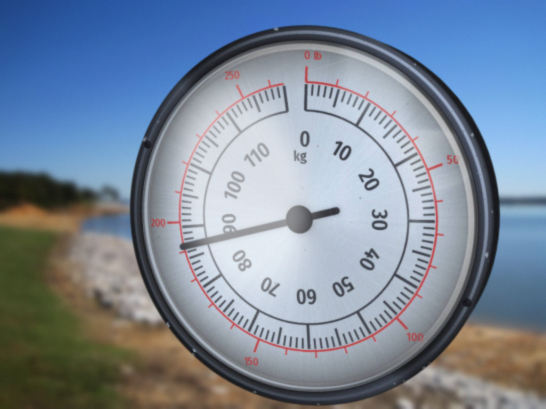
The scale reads 87 kg
